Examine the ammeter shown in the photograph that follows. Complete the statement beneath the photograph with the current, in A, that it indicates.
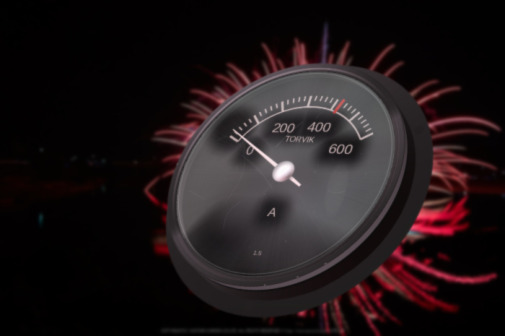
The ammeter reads 20 A
